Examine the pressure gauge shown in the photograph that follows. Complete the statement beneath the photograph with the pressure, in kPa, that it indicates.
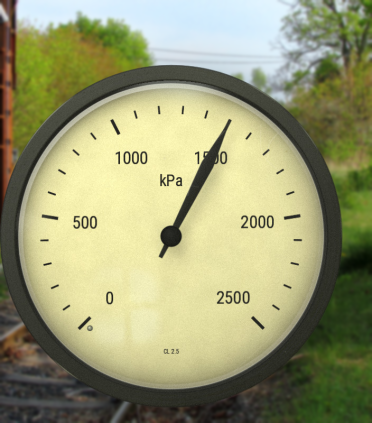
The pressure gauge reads 1500 kPa
